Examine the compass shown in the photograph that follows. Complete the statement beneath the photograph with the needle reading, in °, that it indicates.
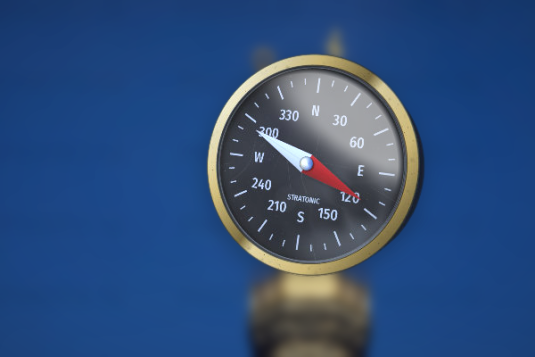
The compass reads 115 °
